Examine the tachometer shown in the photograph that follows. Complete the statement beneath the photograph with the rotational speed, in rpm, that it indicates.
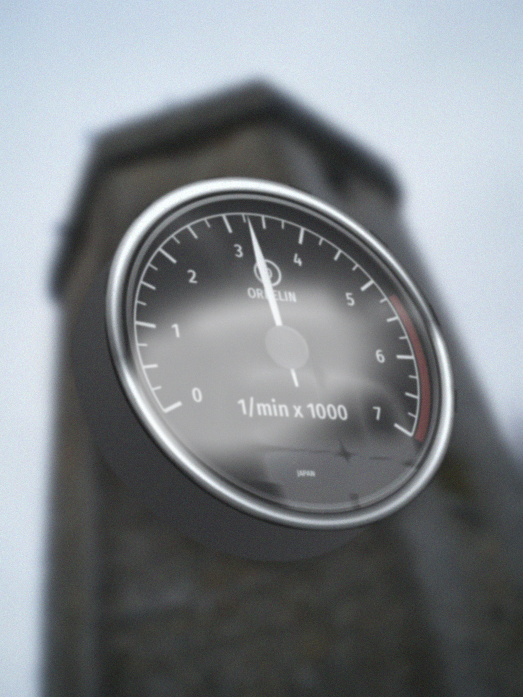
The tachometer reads 3250 rpm
